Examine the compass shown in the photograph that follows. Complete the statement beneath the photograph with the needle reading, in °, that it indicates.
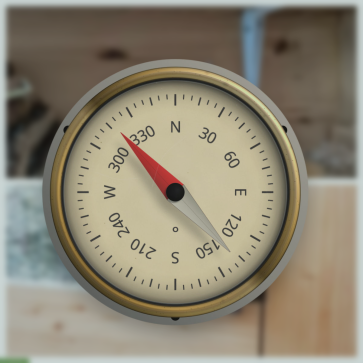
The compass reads 317.5 °
